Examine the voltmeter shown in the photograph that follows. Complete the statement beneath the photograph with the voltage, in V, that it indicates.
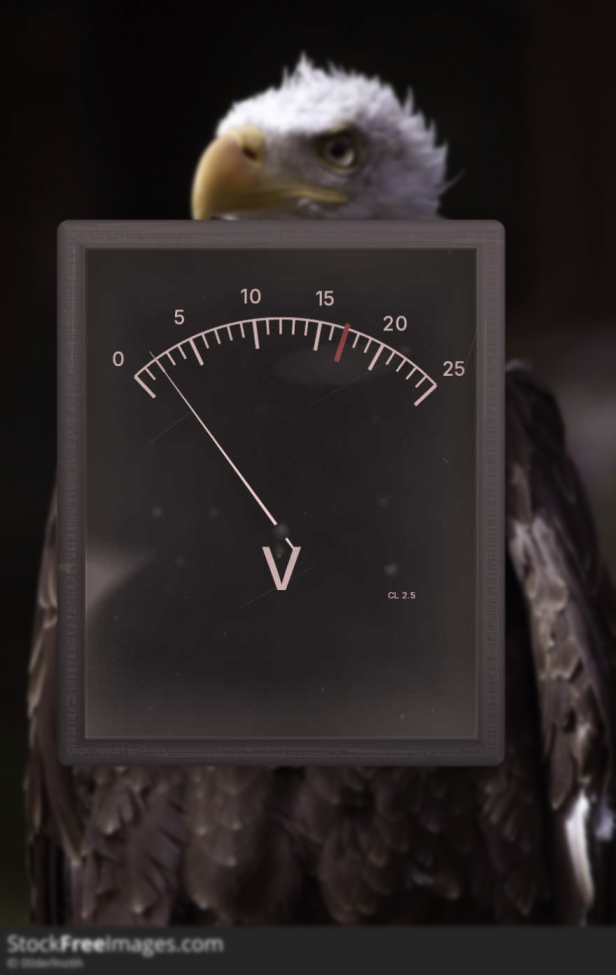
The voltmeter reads 2 V
